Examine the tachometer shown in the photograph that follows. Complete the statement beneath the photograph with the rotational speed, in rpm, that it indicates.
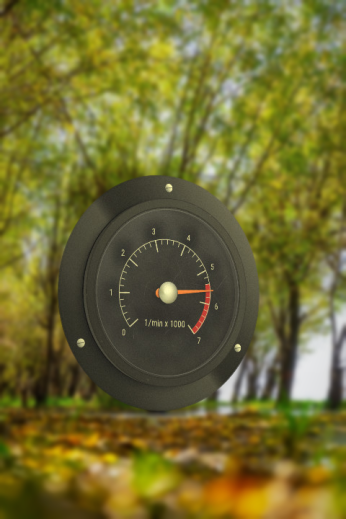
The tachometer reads 5600 rpm
